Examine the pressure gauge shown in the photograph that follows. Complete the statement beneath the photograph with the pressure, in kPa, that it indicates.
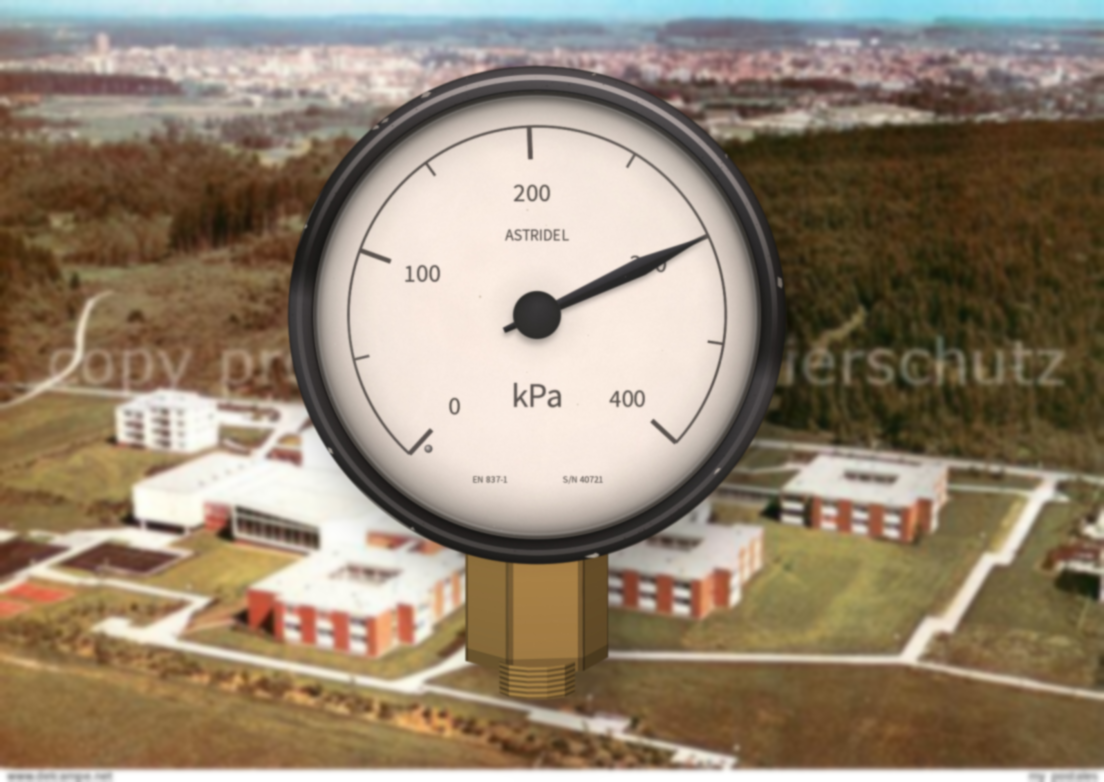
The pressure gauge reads 300 kPa
